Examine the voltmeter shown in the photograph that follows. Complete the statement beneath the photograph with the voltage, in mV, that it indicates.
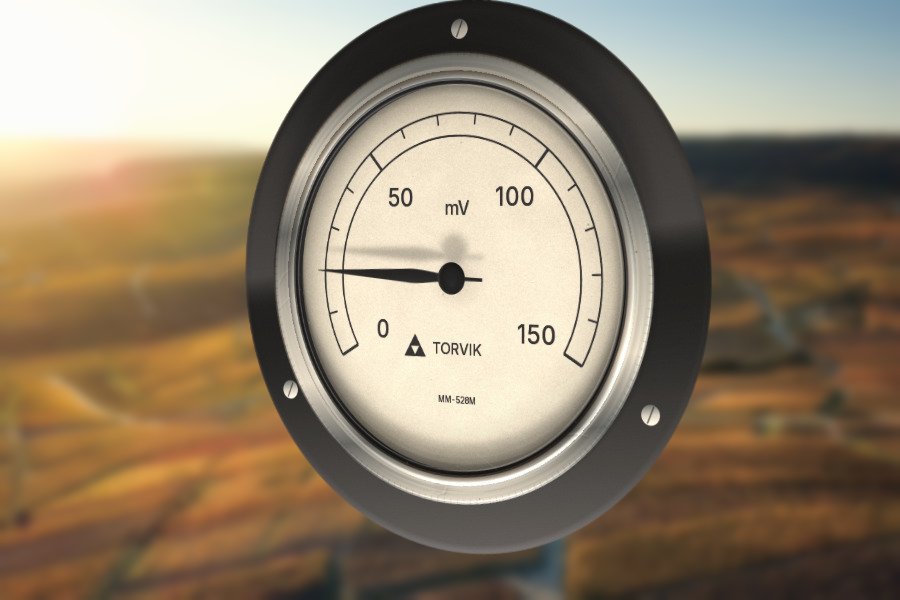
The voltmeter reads 20 mV
